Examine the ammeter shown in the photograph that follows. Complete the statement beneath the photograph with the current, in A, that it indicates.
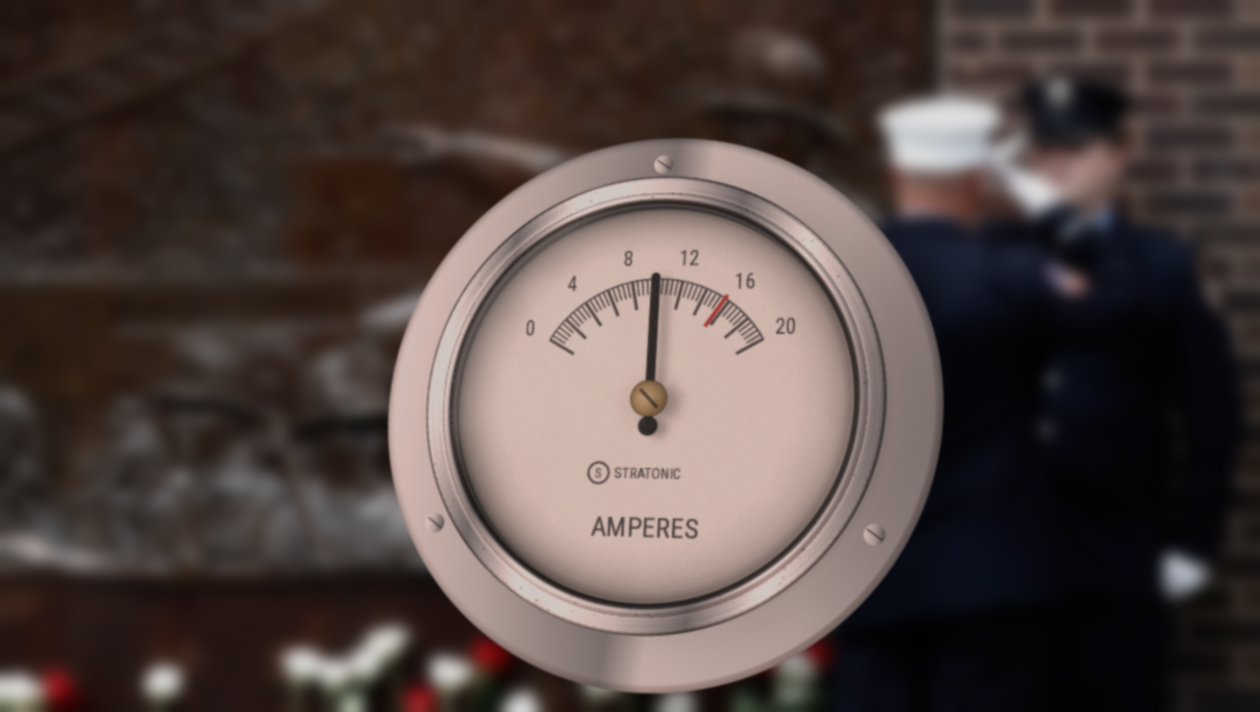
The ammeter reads 10 A
